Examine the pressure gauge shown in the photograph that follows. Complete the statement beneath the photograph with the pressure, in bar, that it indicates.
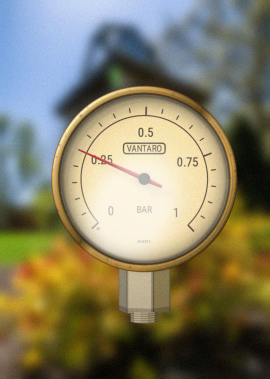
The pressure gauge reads 0.25 bar
